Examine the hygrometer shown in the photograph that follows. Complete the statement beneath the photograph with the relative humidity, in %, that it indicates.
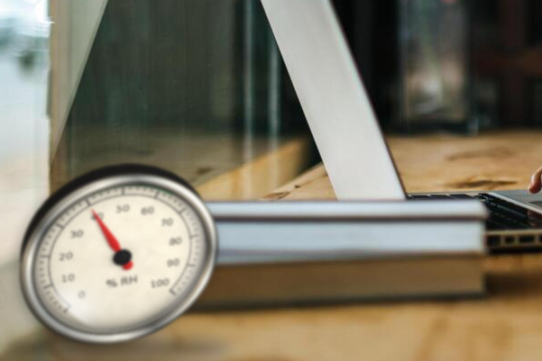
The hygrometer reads 40 %
